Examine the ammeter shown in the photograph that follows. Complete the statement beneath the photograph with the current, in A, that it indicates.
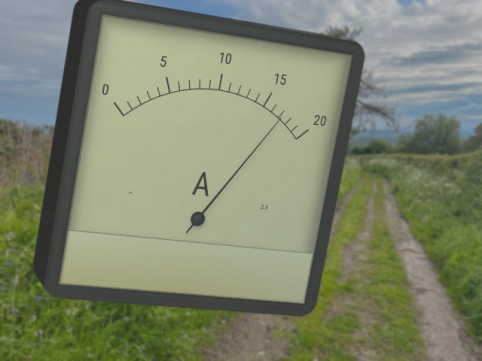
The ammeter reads 17 A
